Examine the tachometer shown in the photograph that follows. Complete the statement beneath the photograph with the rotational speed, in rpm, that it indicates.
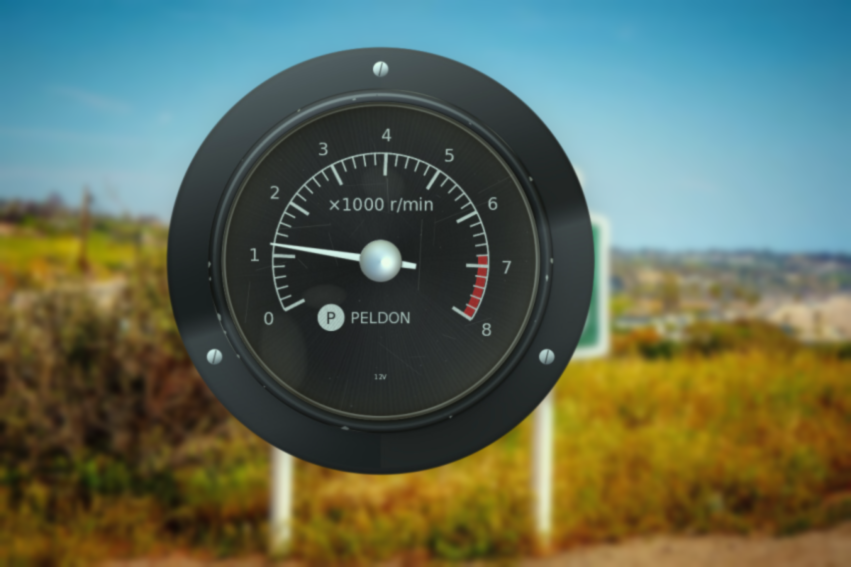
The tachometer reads 1200 rpm
